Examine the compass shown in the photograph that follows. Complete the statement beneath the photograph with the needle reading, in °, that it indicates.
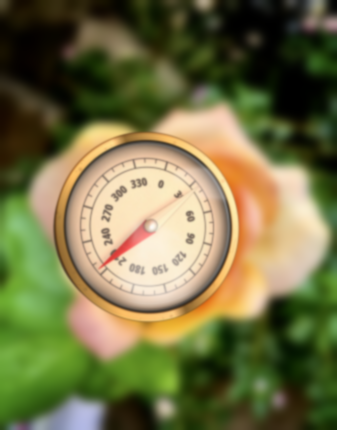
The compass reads 215 °
